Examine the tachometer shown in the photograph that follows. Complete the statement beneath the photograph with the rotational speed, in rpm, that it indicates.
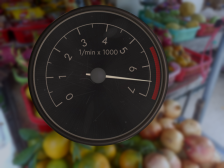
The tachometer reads 6500 rpm
